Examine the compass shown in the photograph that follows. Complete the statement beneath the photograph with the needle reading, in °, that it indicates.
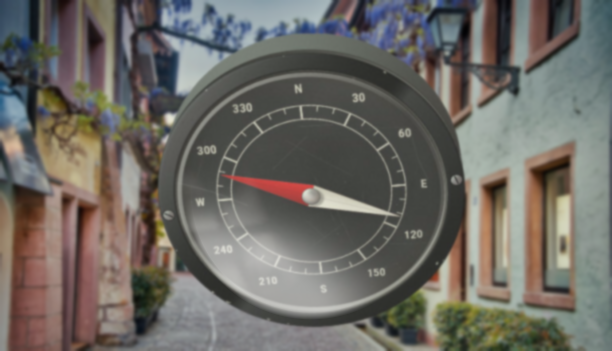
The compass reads 290 °
